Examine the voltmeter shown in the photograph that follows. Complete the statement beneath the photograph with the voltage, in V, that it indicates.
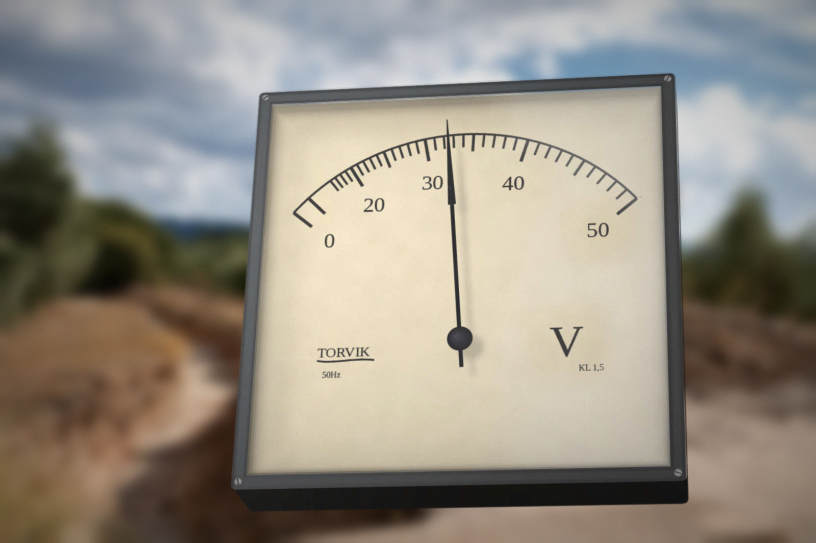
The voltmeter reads 32.5 V
